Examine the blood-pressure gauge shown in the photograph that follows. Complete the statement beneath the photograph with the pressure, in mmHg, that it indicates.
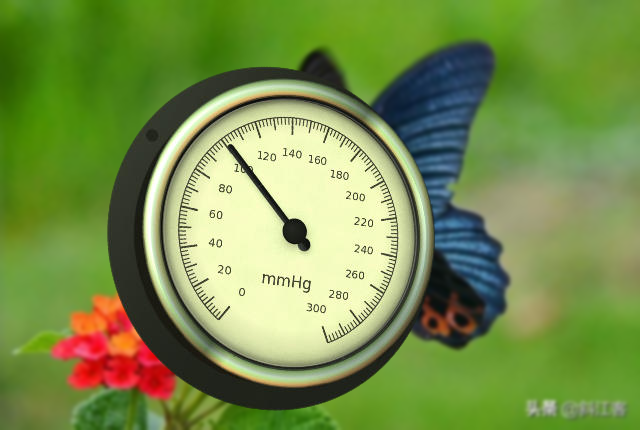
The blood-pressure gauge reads 100 mmHg
